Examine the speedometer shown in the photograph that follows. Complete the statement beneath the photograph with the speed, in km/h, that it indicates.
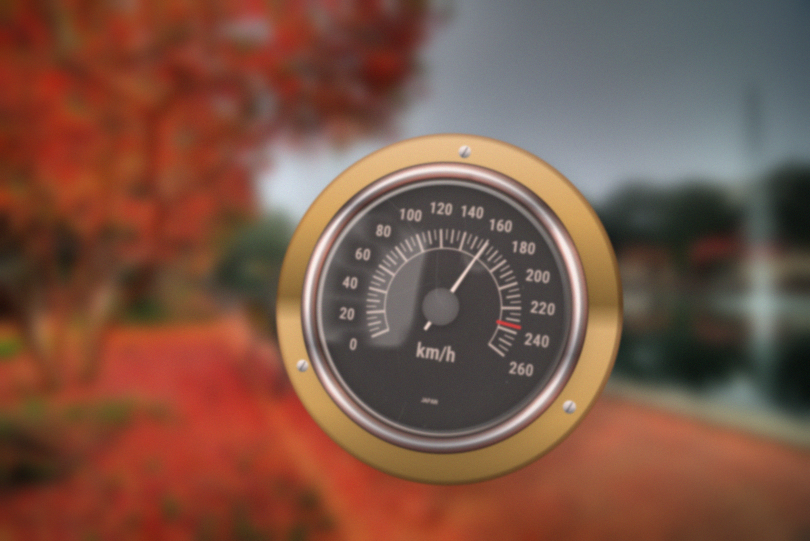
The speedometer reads 160 km/h
